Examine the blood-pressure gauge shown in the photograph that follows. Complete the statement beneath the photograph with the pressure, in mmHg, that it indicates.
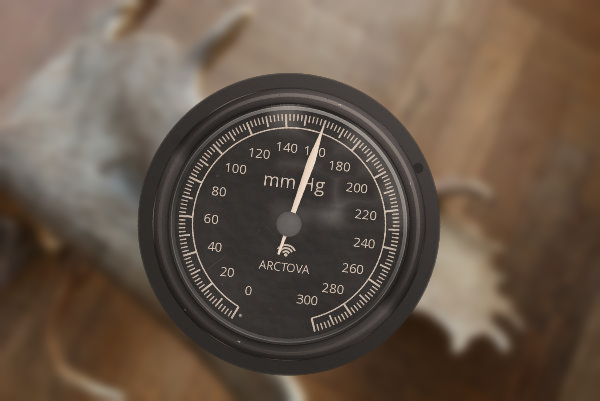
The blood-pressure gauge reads 160 mmHg
